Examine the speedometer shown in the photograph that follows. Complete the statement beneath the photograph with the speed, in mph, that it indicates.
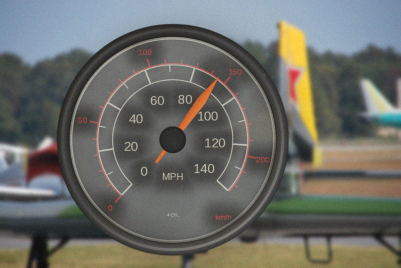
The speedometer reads 90 mph
